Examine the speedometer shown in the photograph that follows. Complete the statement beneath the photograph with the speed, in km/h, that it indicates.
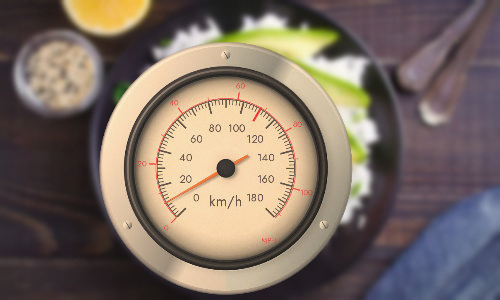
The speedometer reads 10 km/h
